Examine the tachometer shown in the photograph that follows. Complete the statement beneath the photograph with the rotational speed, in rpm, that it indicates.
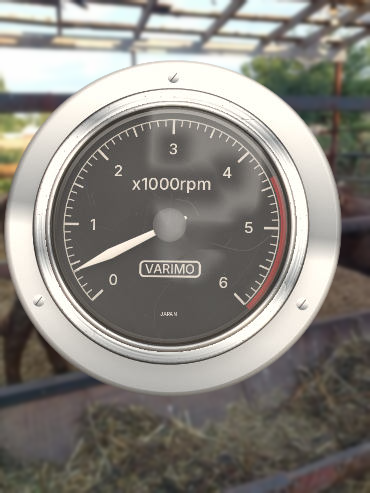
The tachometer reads 400 rpm
